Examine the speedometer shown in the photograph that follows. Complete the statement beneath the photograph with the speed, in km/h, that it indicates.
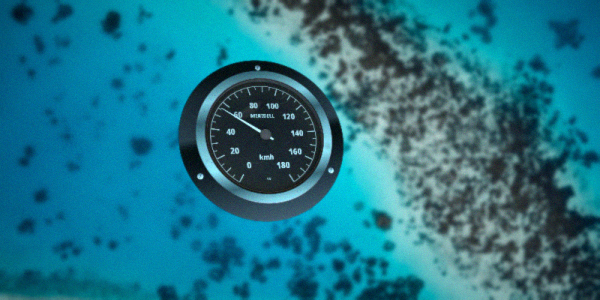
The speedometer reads 55 km/h
